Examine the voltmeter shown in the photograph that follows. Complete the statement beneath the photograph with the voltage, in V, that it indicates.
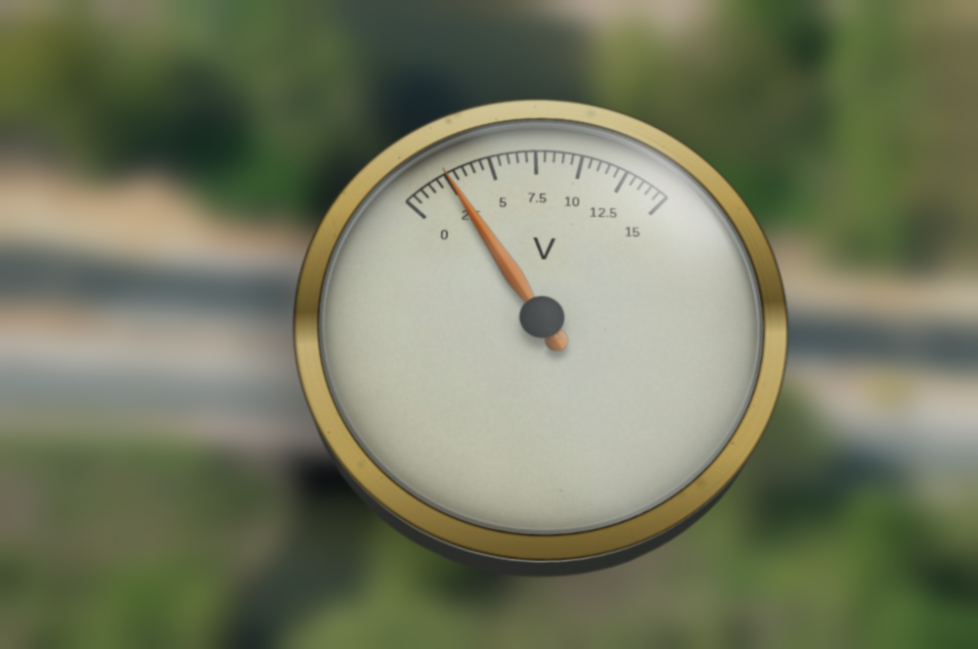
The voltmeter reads 2.5 V
